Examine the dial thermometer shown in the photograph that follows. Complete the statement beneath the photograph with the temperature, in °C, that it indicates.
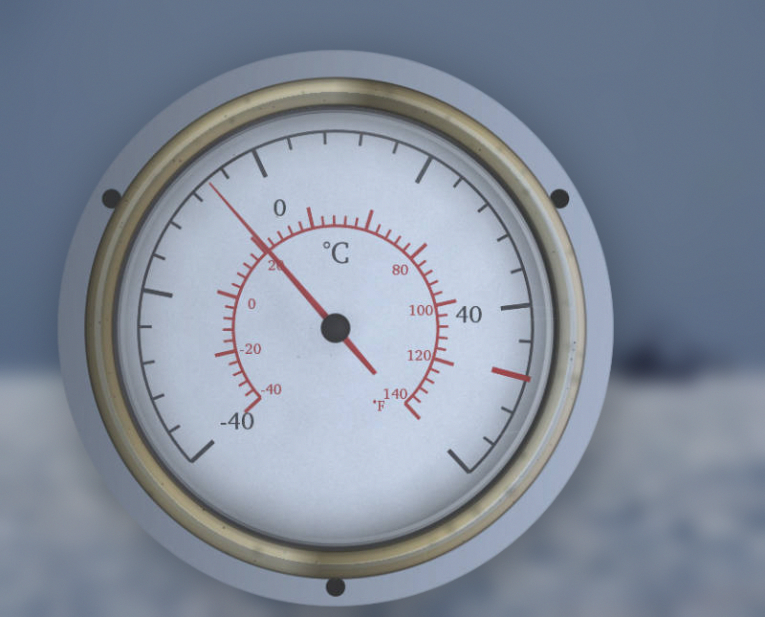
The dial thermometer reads -6 °C
